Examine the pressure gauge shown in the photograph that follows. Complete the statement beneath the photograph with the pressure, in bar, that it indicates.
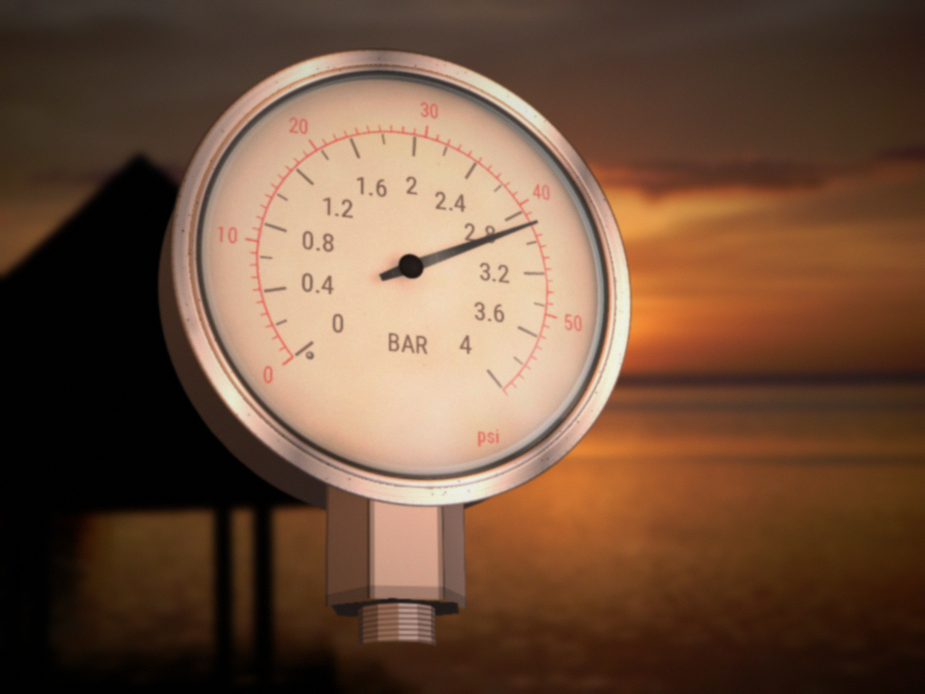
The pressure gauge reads 2.9 bar
